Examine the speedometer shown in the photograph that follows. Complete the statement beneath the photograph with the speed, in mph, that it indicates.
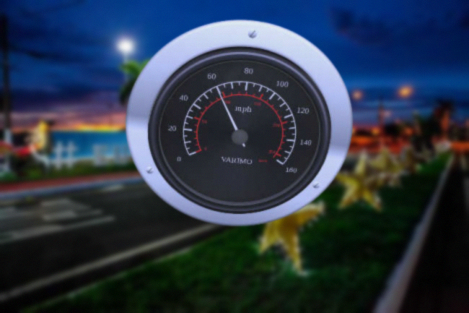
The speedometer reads 60 mph
